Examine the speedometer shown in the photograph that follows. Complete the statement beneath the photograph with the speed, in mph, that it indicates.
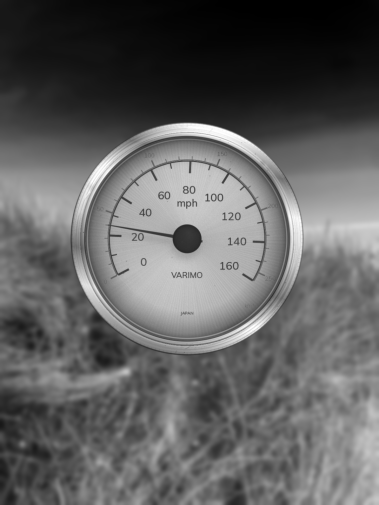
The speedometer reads 25 mph
